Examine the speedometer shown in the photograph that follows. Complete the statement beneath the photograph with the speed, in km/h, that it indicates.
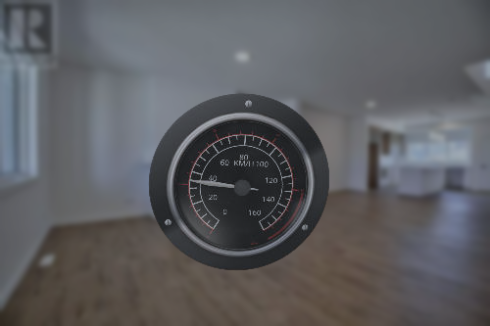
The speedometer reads 35 km/h
